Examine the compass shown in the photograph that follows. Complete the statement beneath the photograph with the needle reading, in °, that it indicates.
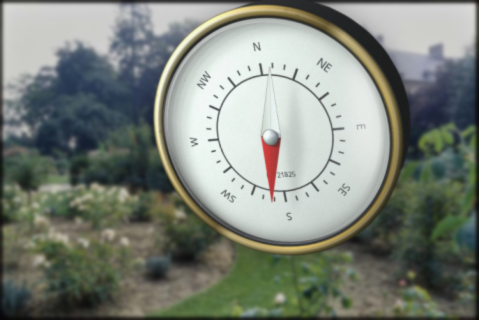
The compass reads 190 °
